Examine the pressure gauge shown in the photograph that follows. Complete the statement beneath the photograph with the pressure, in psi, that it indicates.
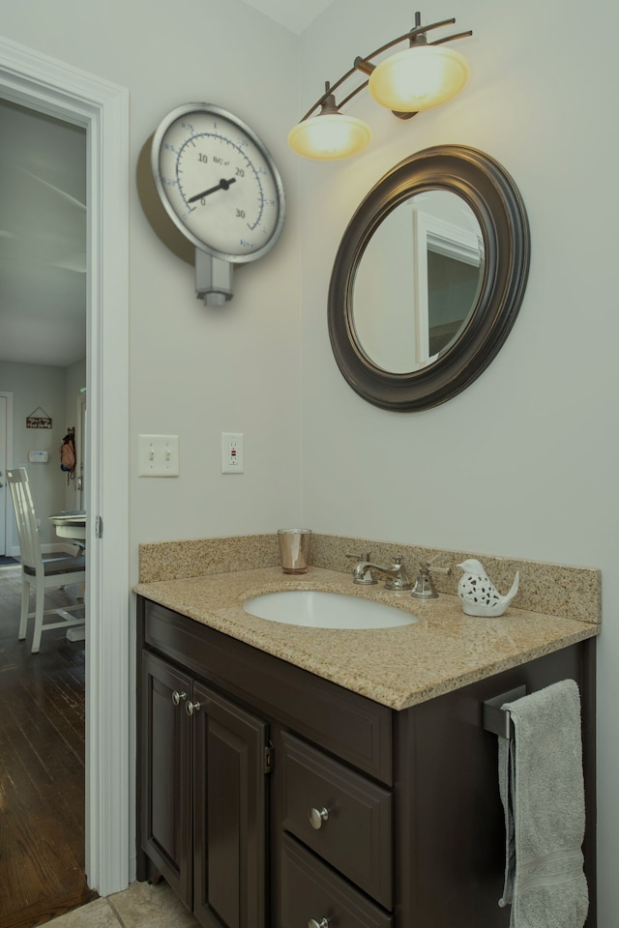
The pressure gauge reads 1 psi
